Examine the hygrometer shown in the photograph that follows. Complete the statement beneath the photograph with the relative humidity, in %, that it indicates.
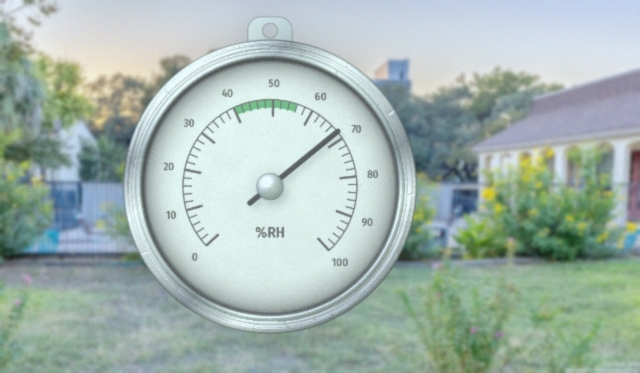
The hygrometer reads 68 %
